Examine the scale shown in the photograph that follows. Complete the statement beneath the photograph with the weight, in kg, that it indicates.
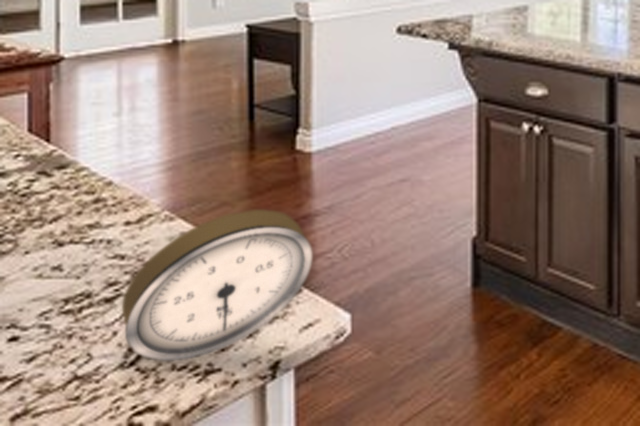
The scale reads 1.5 kg
